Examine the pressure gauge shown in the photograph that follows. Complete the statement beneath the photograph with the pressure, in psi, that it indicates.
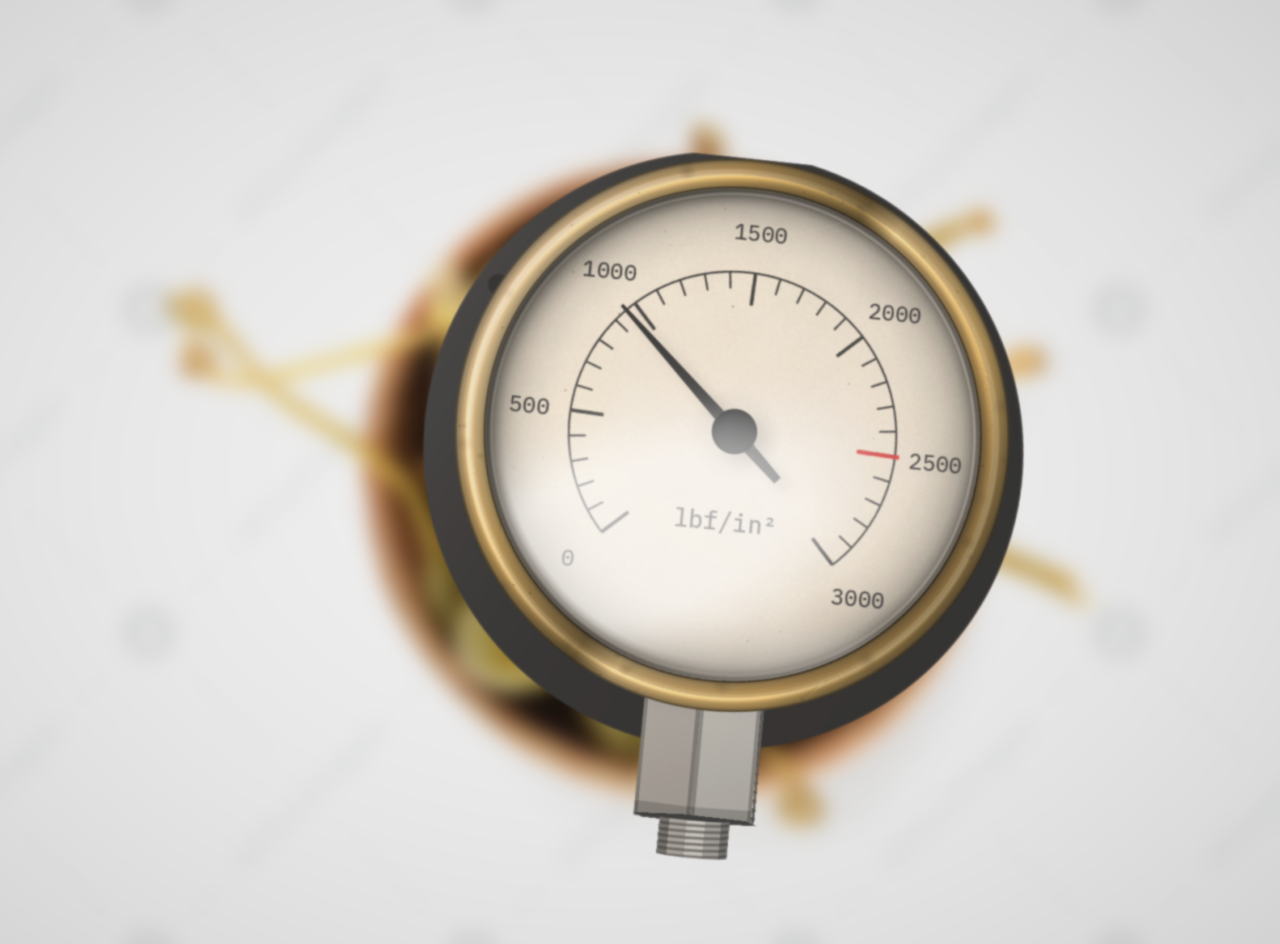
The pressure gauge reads 950 psi
